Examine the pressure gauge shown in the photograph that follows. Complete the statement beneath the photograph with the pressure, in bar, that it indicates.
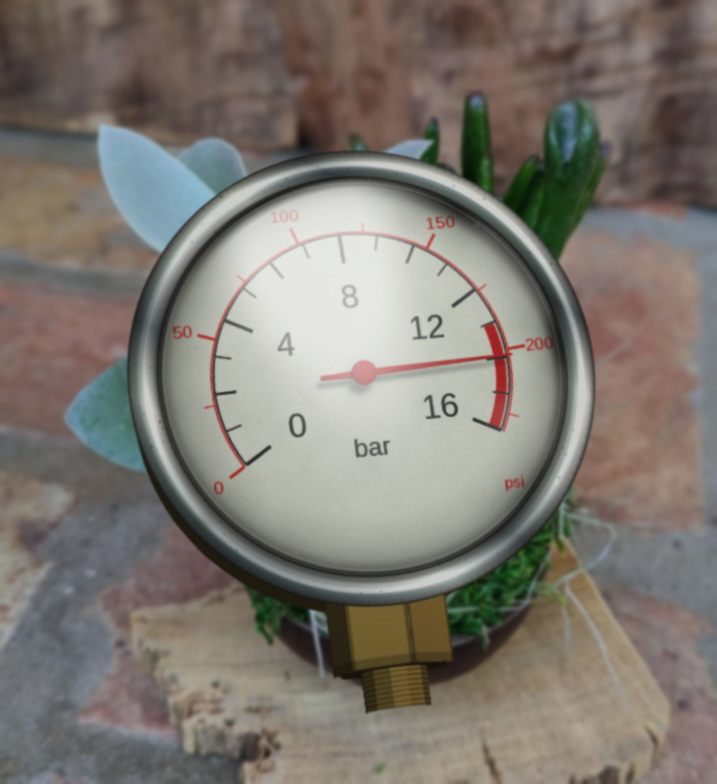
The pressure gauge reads 14 bar
